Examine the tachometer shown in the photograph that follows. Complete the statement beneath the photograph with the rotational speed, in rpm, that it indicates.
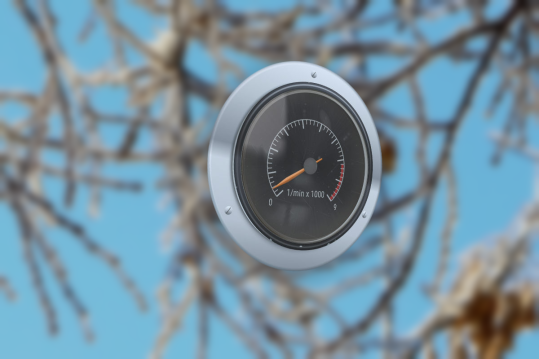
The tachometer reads 400 rpm
